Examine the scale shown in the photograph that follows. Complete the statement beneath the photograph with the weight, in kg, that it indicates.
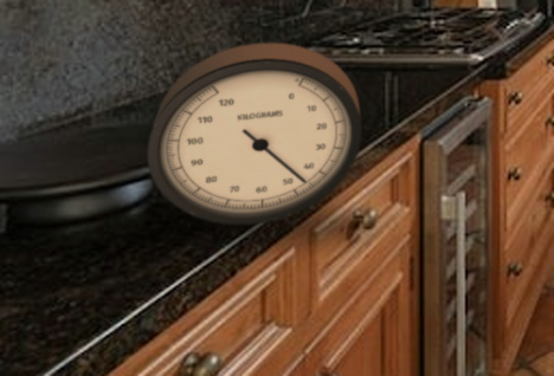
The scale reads 45 kg
